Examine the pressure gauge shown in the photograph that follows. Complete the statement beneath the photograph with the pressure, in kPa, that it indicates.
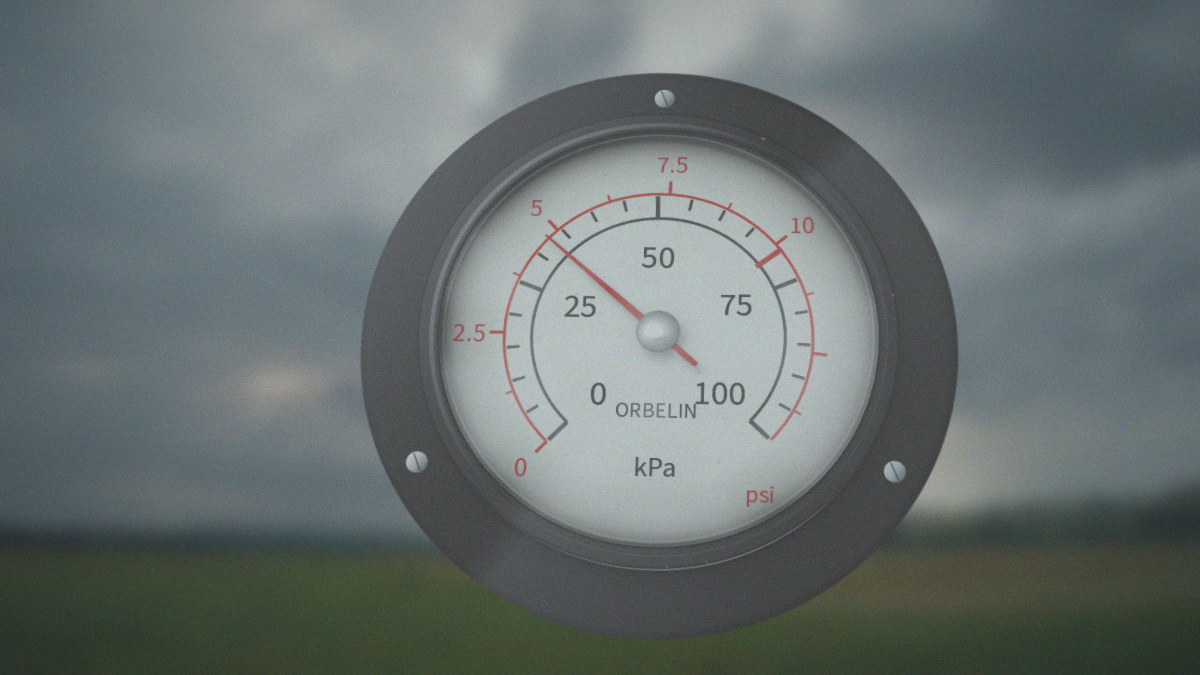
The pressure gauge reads 32.5 kPa
